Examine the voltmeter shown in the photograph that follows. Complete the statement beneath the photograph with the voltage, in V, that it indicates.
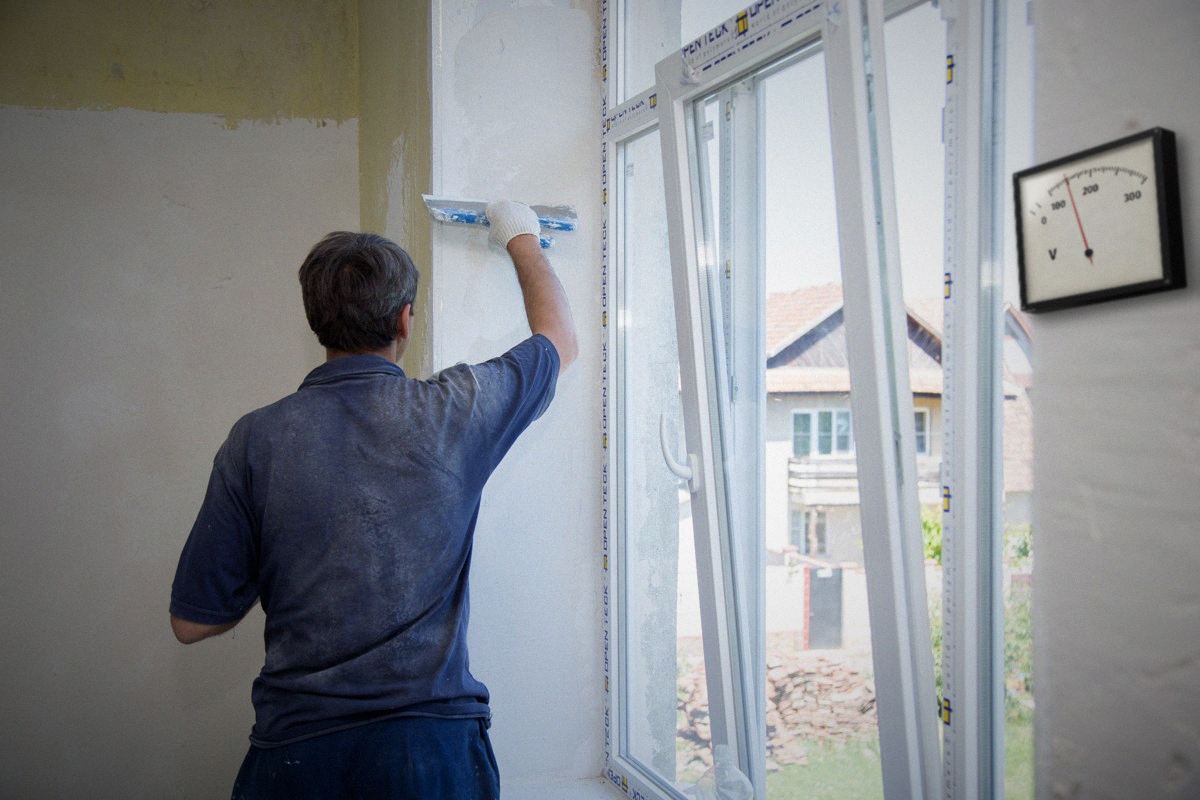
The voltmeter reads 150 V
